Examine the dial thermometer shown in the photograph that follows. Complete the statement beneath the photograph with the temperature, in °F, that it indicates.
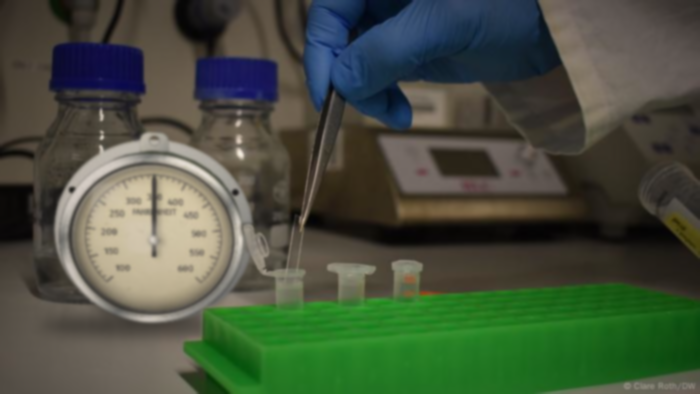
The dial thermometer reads 350 °F
